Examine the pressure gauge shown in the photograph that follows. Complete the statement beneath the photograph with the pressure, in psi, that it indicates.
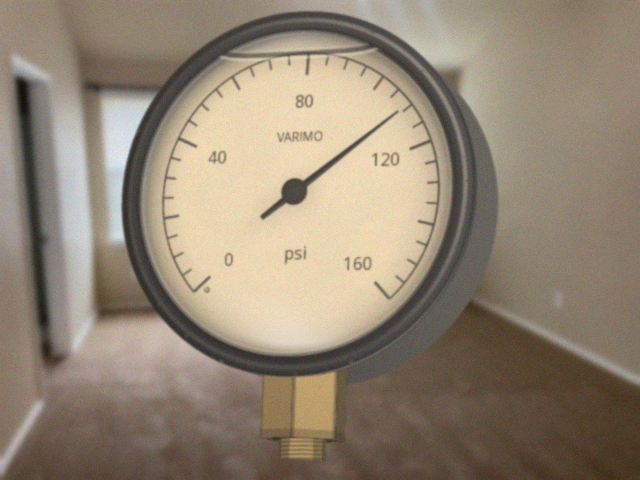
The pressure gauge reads 110 psi
